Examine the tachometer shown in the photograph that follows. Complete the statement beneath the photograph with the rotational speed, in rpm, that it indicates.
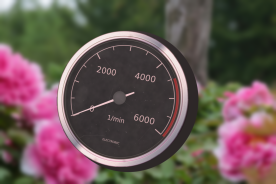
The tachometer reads 0 rpm
